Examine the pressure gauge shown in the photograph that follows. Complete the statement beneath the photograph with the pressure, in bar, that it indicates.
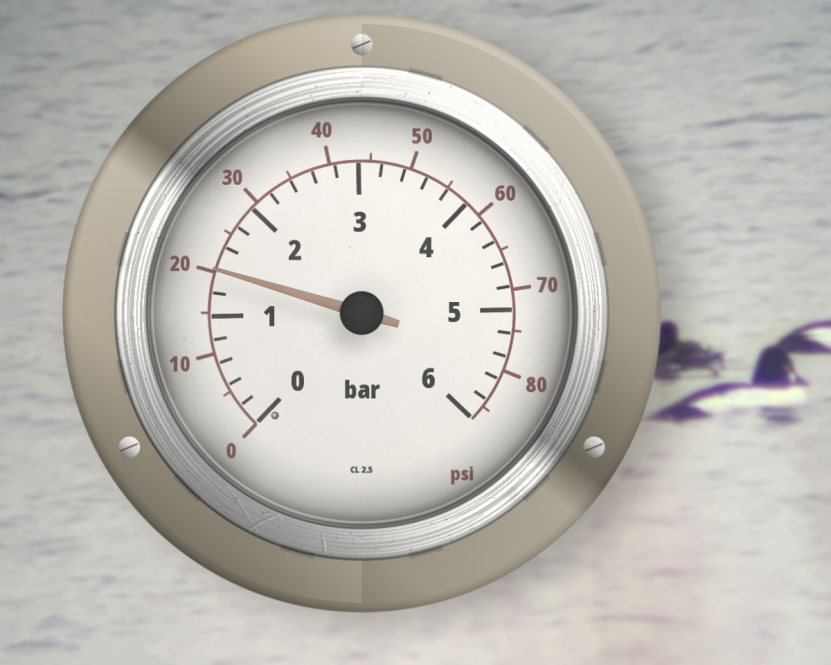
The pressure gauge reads 1.4 bar
